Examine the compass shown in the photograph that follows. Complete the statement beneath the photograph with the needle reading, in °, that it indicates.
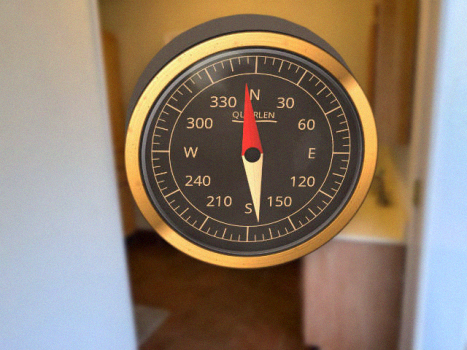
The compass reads 352.5 °
